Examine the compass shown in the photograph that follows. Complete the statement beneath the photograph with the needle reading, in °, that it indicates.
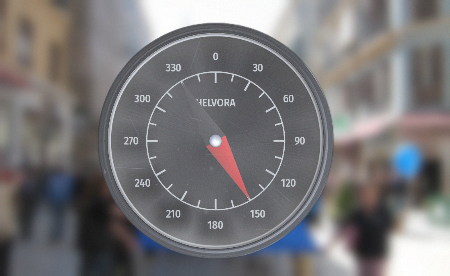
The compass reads 150 °
